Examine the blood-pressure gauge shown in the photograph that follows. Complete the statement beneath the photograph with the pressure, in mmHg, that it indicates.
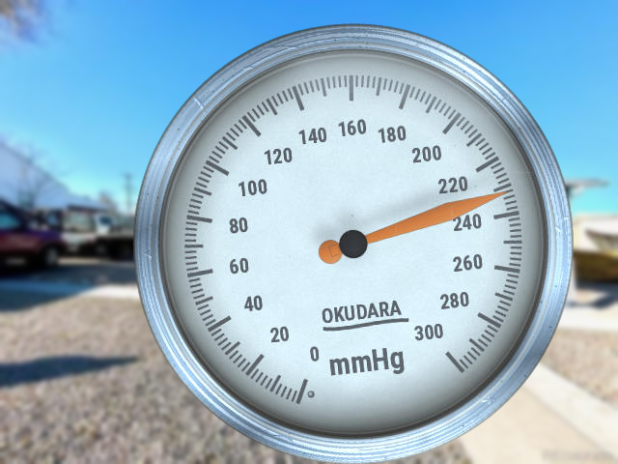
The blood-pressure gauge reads 232 mmHg
